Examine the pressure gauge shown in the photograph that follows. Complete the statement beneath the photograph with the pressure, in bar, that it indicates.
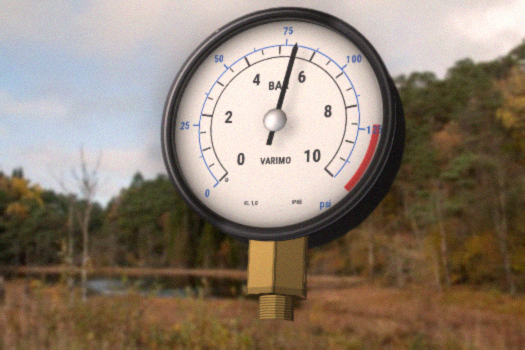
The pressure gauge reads 5.5 bar
